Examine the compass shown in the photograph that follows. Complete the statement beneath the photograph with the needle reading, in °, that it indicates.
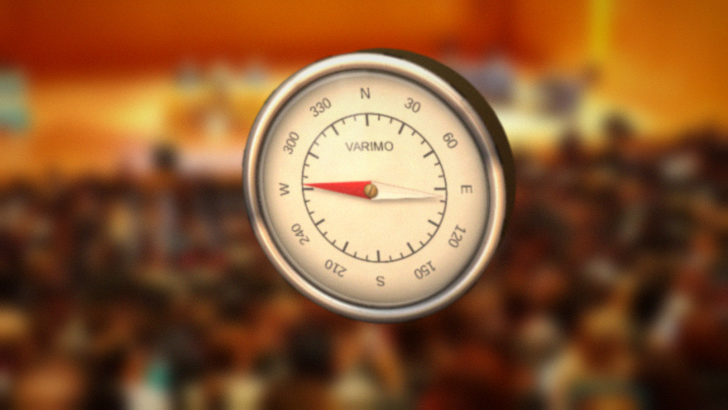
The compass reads 275 °
